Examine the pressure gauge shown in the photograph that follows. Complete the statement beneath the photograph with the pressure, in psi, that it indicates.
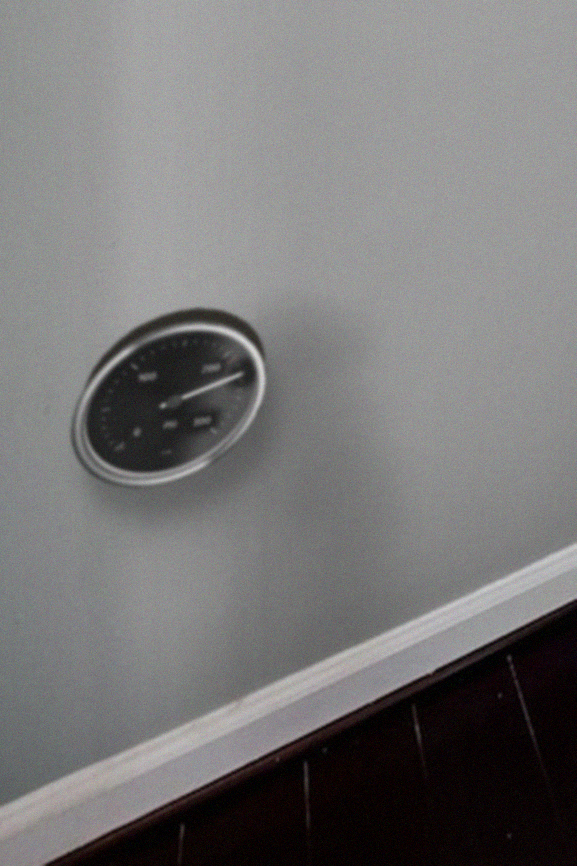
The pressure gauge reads 230 psi
